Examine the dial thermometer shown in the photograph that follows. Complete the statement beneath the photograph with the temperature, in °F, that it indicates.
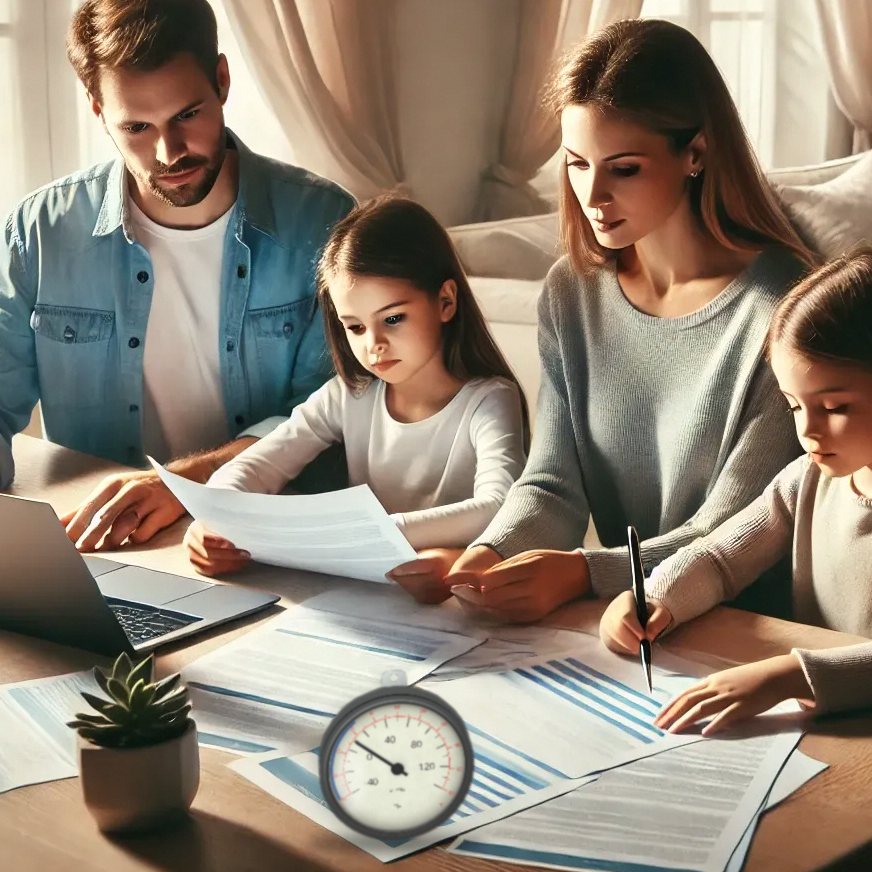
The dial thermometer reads 10 °F
